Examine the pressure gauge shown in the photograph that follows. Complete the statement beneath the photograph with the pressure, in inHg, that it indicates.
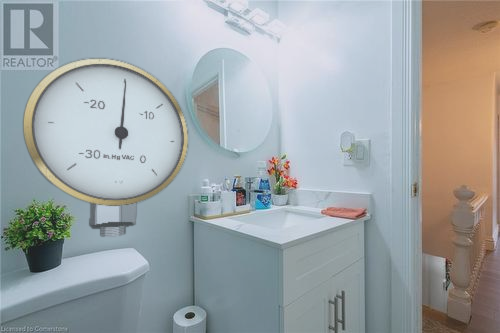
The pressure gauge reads -15 inHg
